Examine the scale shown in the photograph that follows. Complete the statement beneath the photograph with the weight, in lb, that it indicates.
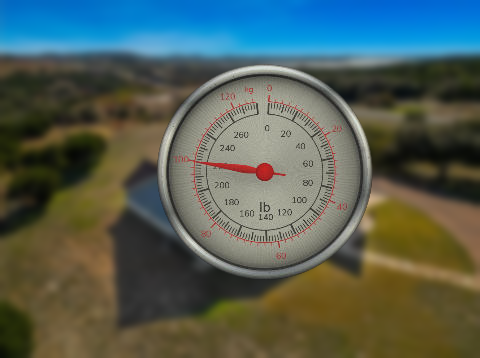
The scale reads 220 lb
